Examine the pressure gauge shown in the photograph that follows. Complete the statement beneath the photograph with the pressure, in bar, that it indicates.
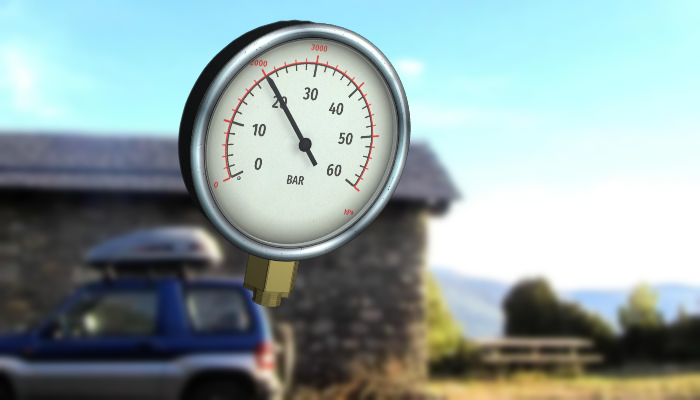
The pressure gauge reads 20 bar
